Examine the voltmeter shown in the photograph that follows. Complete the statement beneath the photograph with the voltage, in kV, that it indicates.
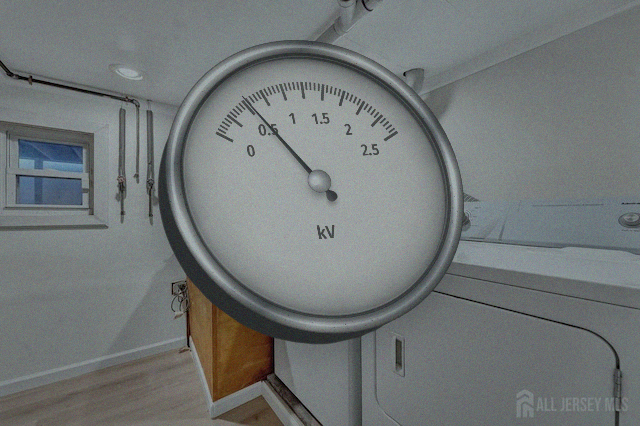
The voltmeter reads 0.5 kV
